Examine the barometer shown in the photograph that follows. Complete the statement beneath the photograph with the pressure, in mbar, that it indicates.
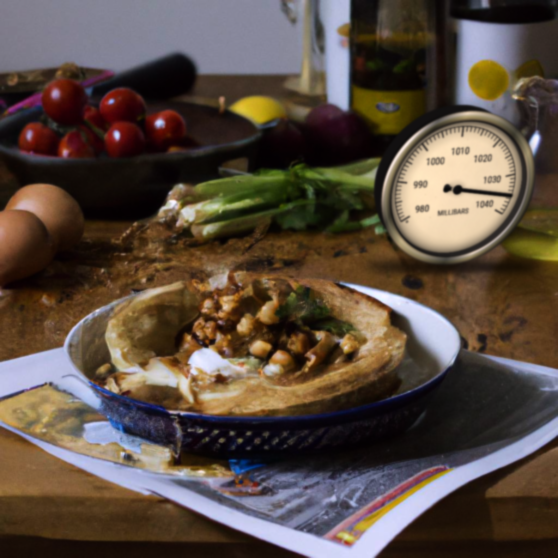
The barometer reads 1035 mbar
